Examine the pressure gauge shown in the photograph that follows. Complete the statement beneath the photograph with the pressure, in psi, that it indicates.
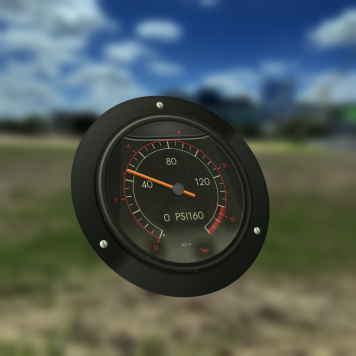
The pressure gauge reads 45 psi
